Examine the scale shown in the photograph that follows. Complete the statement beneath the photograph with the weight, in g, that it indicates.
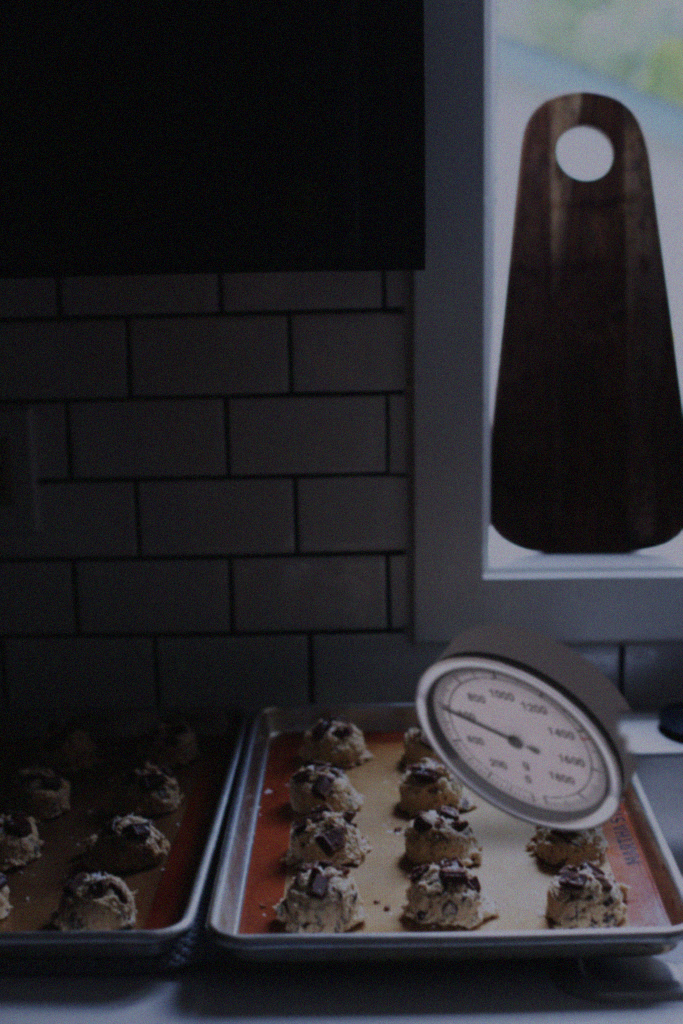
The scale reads 600 g
